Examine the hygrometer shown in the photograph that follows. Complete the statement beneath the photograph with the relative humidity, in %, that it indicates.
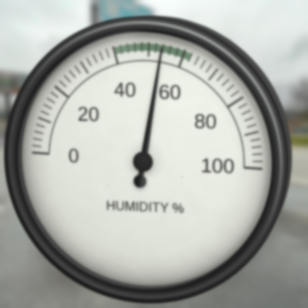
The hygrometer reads 54 %
